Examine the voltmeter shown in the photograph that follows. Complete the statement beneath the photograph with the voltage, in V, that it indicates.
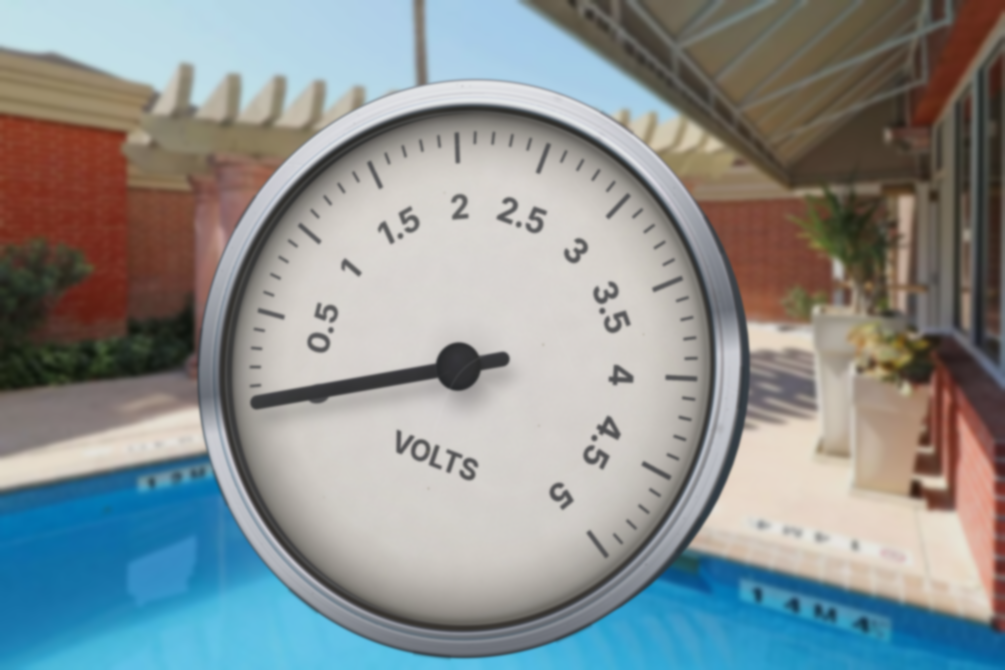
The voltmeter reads 0 V
